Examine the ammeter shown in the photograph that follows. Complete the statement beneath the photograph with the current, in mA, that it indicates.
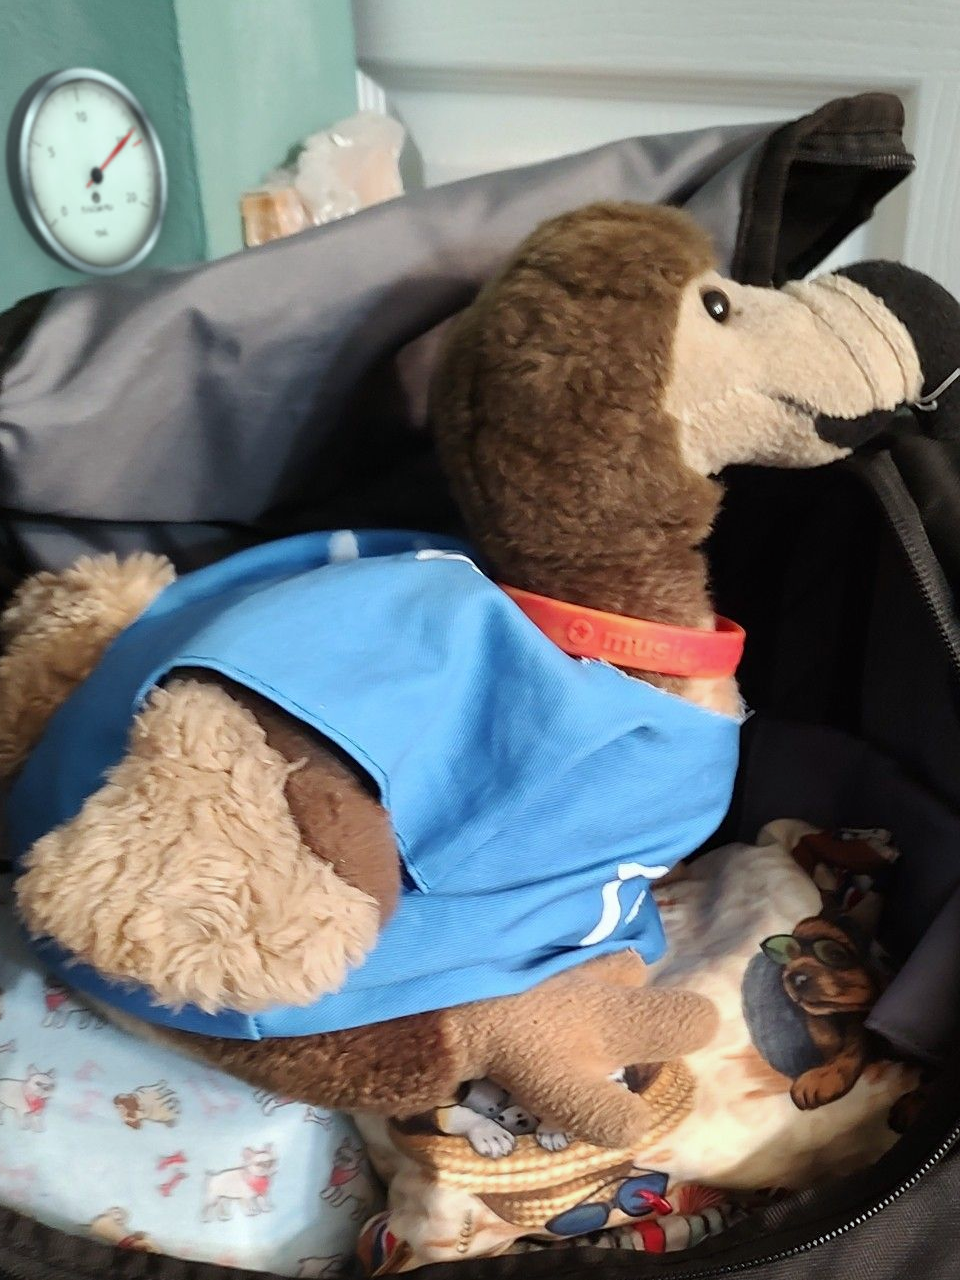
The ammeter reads 15 mA
